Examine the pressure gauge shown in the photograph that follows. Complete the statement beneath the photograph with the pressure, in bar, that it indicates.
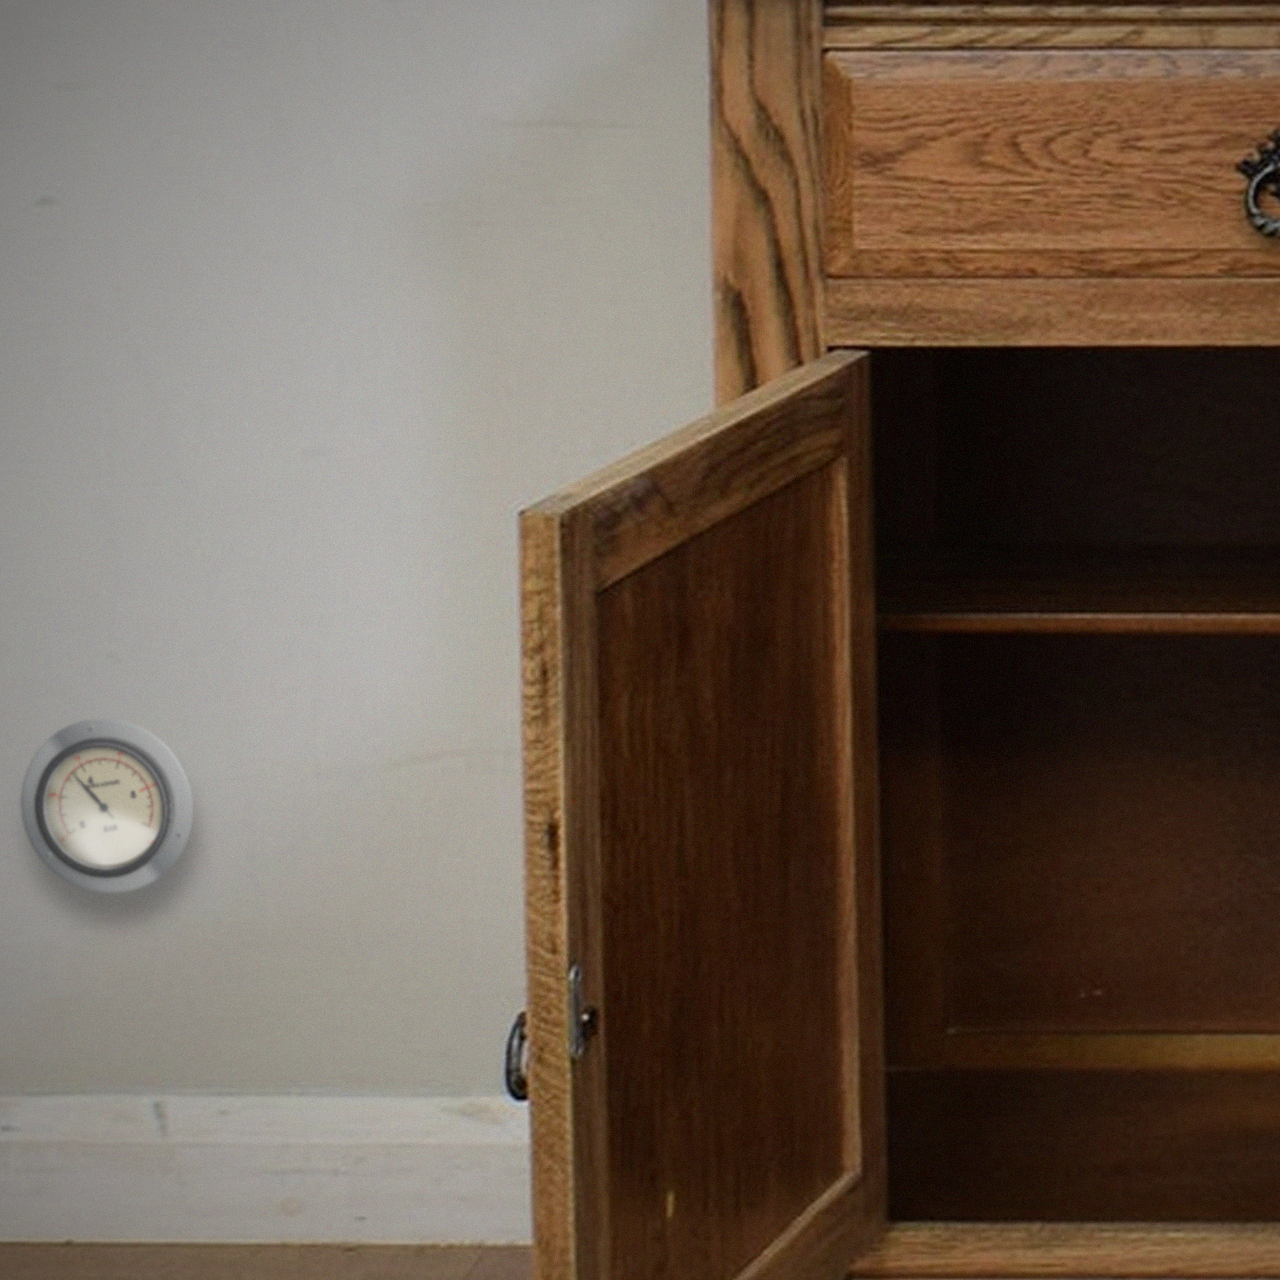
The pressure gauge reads 3.5 bar
